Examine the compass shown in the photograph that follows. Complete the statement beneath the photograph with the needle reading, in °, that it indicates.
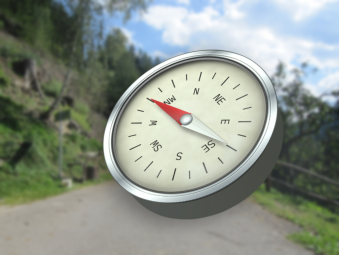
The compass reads 300 °
